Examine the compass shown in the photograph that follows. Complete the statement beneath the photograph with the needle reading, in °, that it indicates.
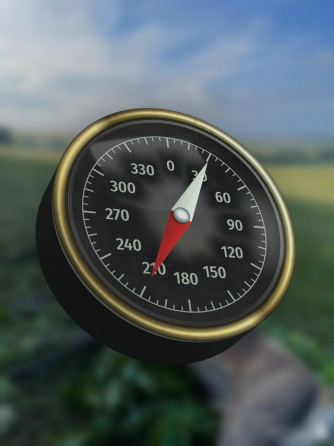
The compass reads 210 °
